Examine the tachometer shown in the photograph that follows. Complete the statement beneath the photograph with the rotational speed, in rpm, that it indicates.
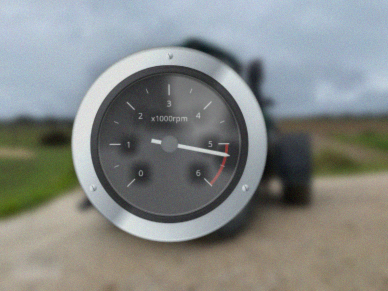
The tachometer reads 5250 rpm
